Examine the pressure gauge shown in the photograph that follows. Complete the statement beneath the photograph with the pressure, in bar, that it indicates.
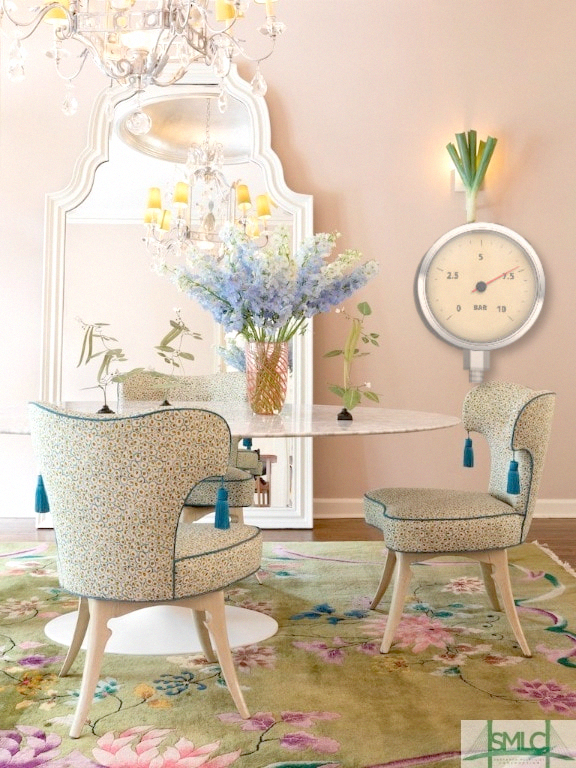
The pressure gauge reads 7.25 bar
